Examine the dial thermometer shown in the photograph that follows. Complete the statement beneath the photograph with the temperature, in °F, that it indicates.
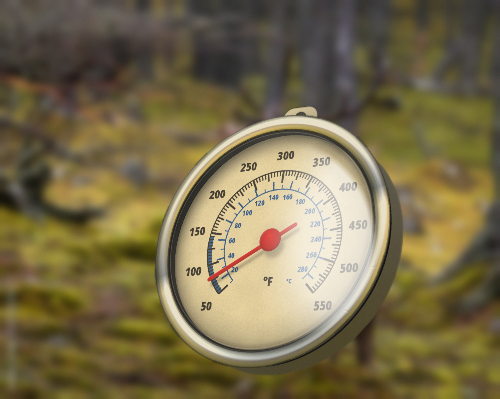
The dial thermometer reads 75 °F
